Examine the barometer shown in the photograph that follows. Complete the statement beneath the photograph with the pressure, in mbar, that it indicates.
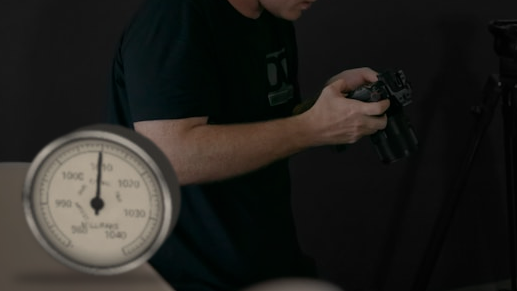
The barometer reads 1010 mbar
